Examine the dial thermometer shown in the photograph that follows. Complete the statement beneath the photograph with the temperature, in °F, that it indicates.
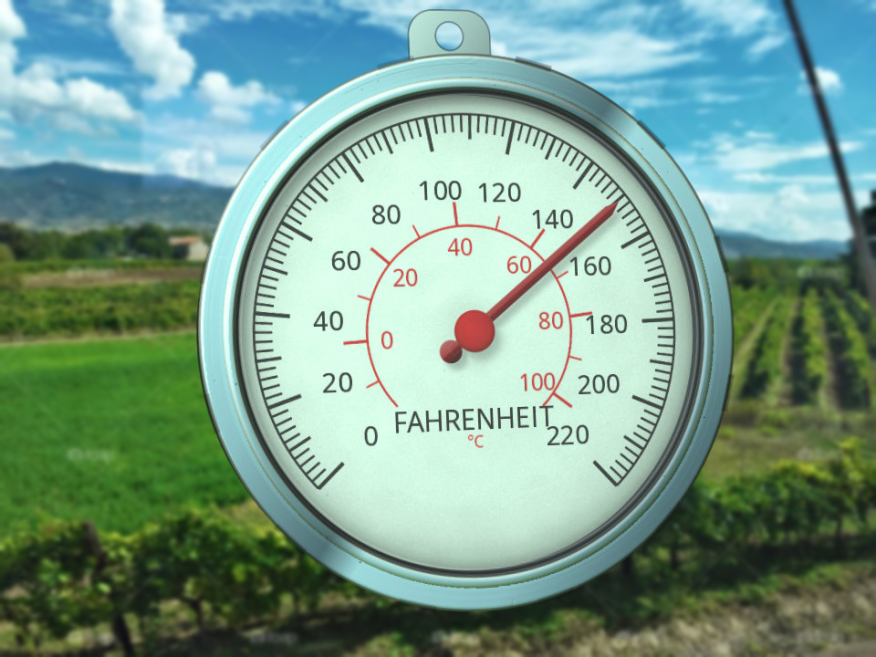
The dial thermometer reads 150 °F
